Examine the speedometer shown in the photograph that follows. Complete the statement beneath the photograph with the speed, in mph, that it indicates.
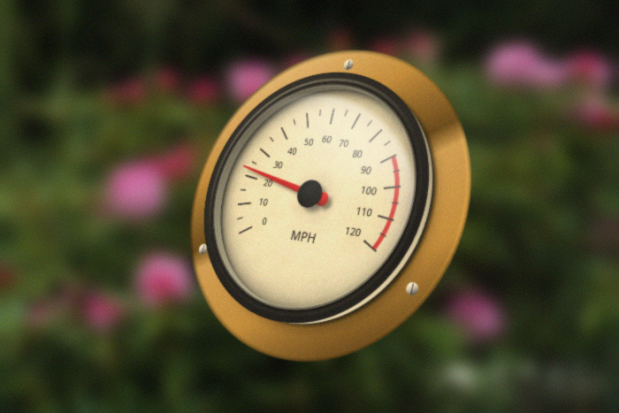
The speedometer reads 22.5 mph
